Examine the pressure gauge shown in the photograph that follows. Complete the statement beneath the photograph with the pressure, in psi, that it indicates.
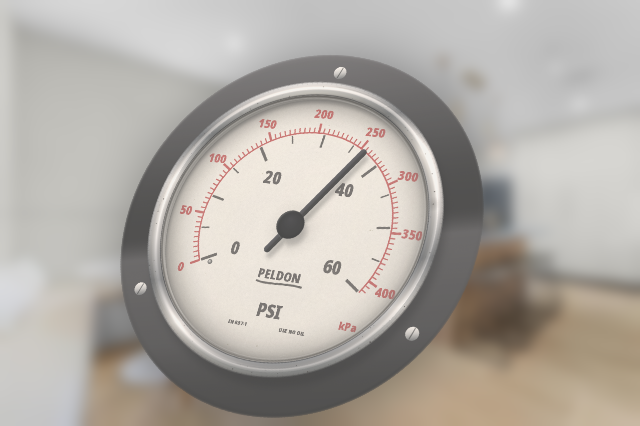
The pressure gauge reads 37.5 psi
